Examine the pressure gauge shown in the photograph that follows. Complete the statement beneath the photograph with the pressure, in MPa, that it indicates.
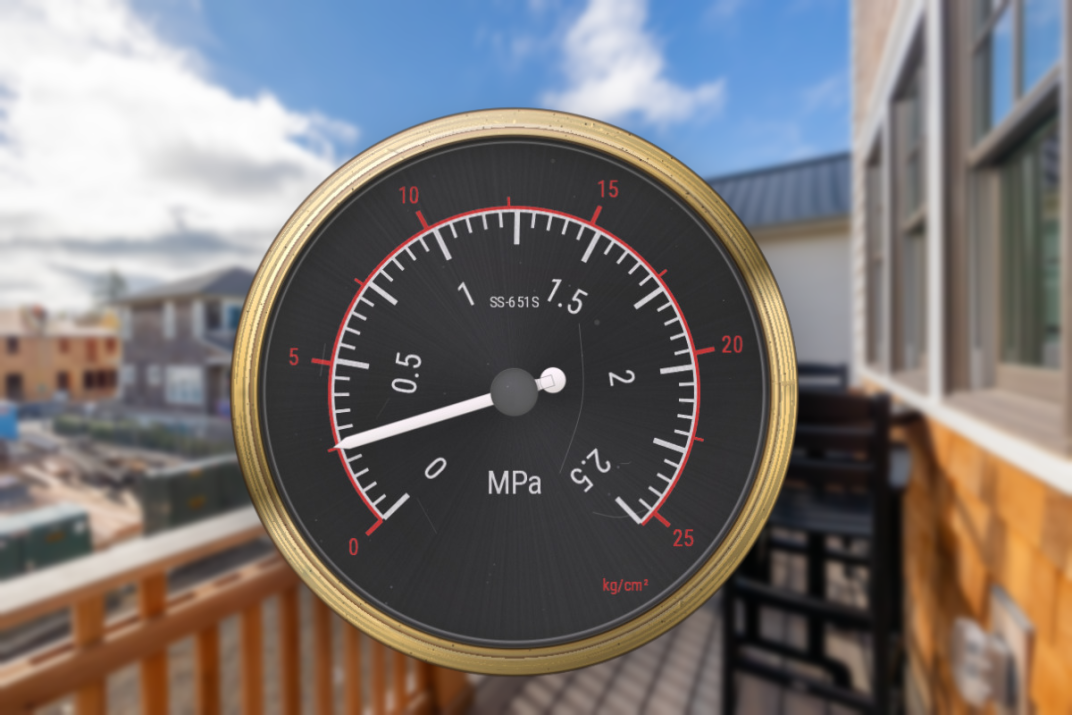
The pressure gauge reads 0.25 MPa
